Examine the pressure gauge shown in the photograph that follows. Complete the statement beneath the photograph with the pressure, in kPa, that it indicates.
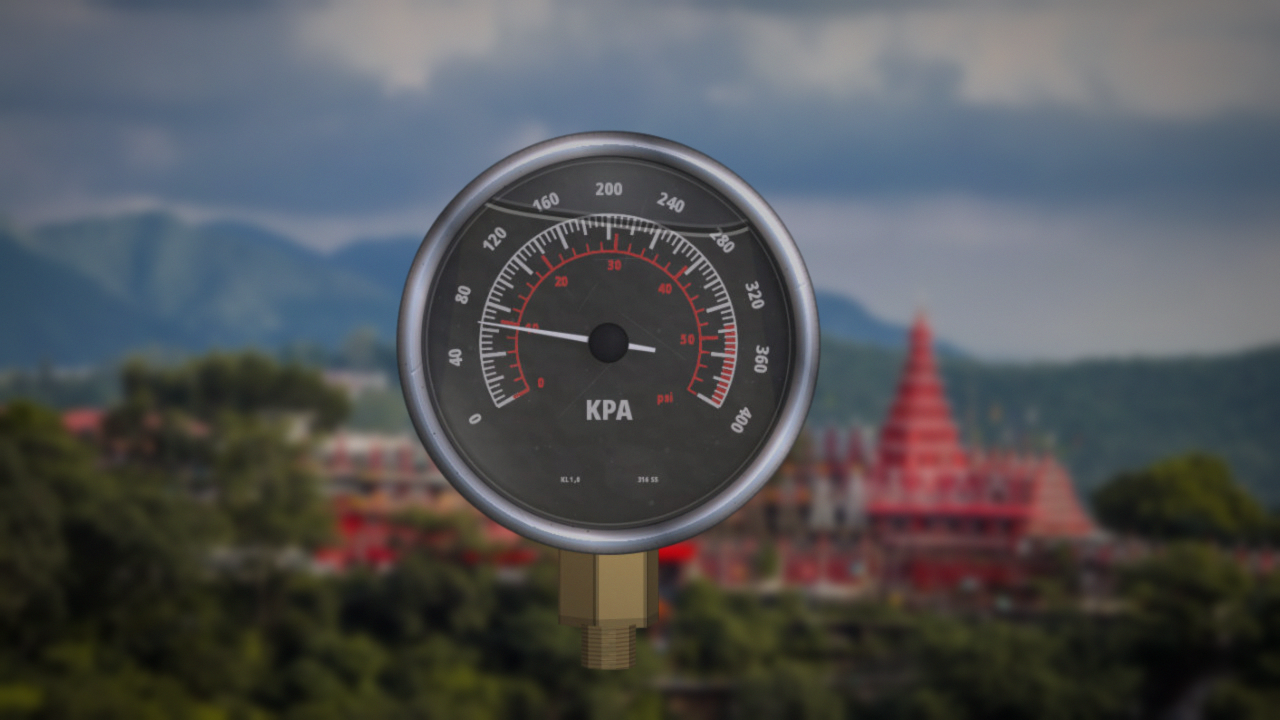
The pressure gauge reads 65 kPa
